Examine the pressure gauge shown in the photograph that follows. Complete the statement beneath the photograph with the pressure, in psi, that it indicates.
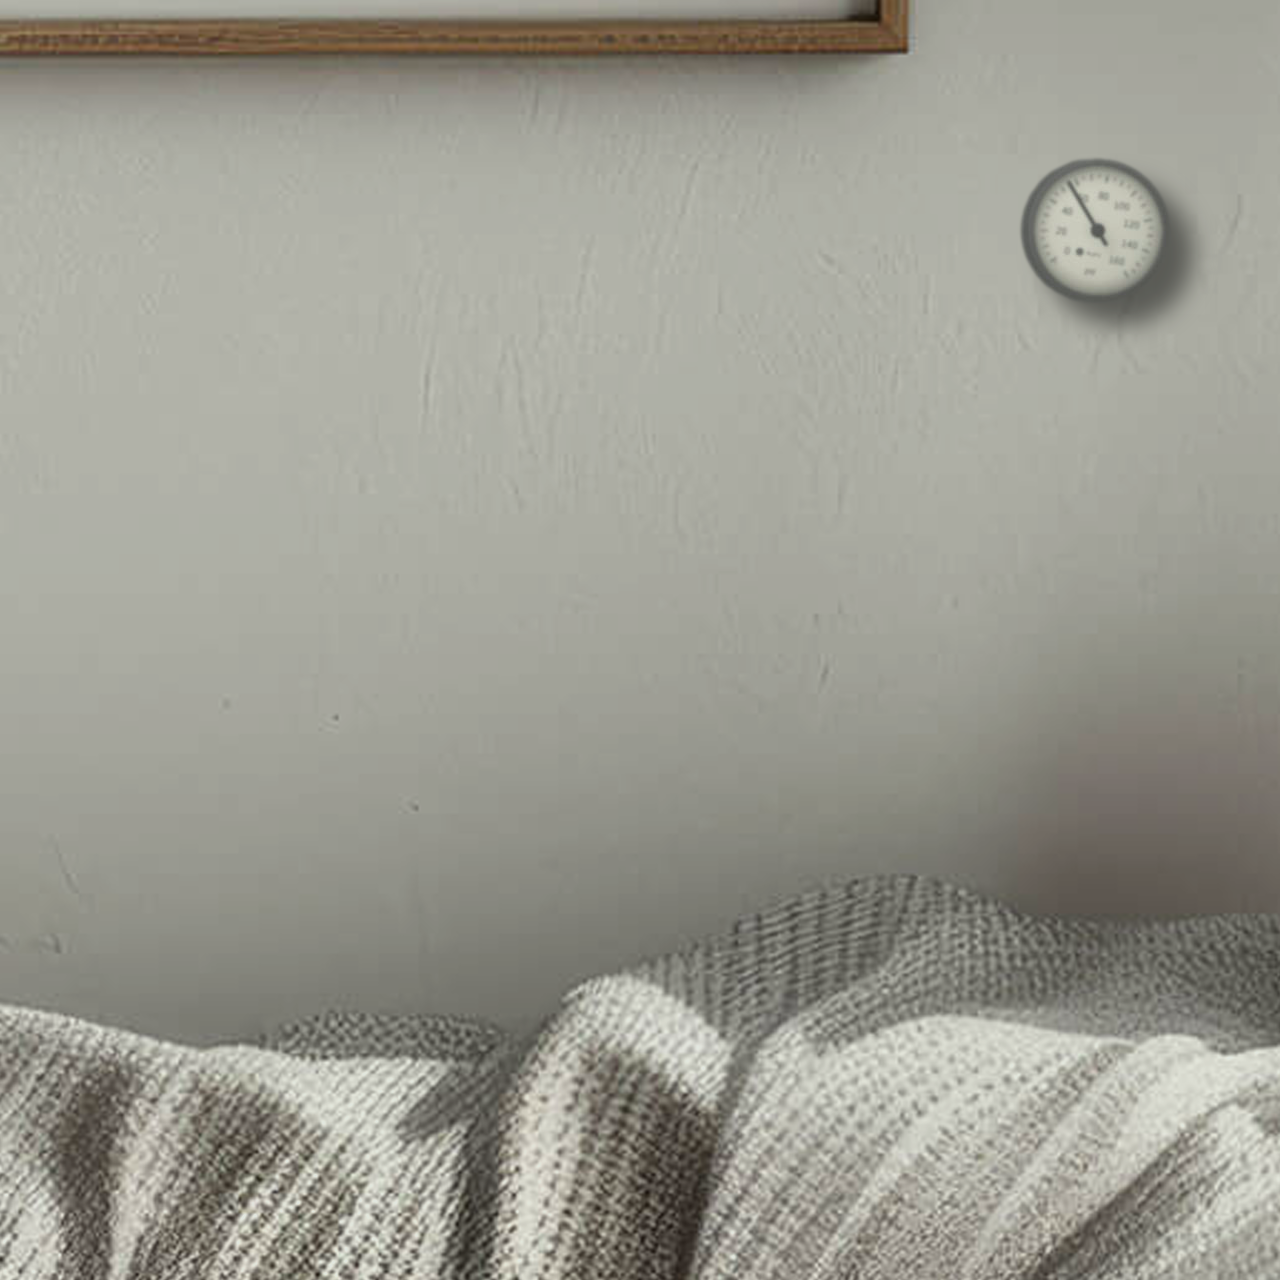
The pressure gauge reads 55 psi
